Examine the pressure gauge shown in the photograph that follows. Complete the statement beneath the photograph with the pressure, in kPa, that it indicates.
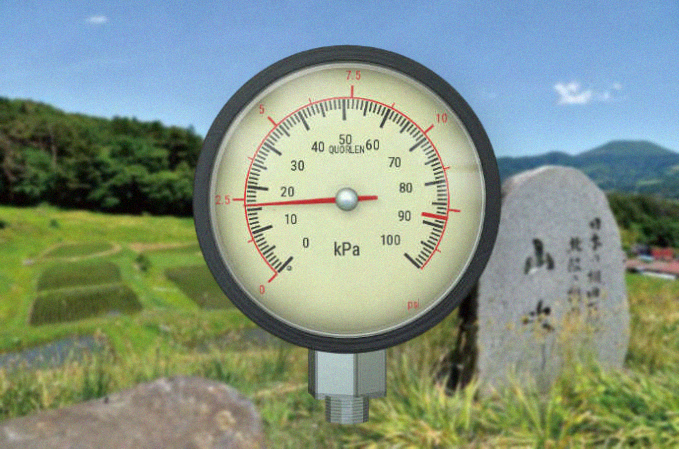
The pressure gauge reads 16 kPa
